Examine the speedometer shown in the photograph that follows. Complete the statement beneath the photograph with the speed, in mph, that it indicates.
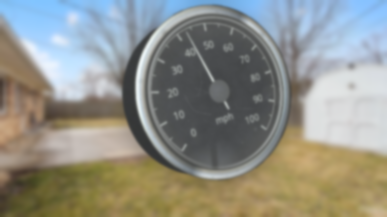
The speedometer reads 42.5 mph
